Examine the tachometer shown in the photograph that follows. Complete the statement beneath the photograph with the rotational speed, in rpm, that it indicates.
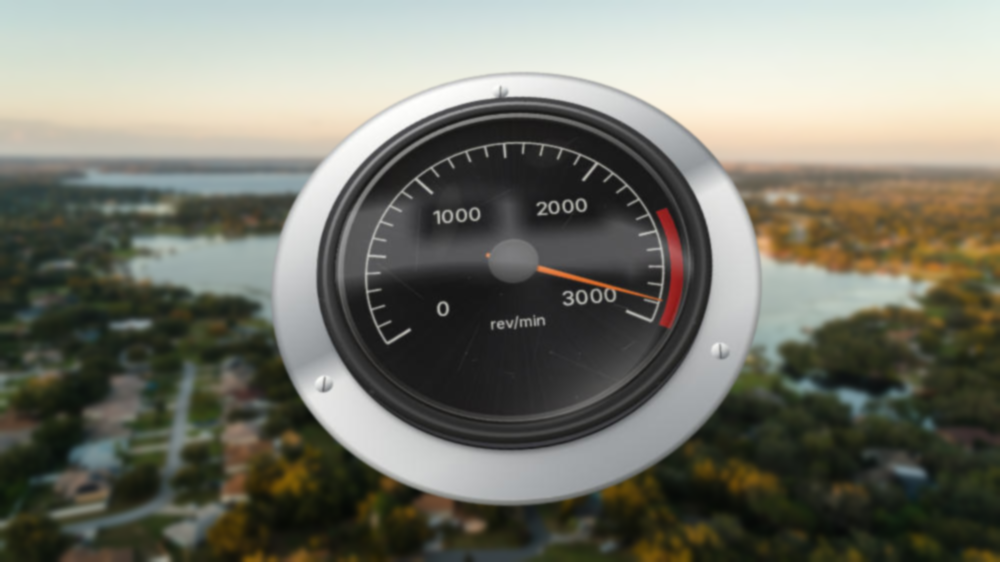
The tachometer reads 2900 rpm
